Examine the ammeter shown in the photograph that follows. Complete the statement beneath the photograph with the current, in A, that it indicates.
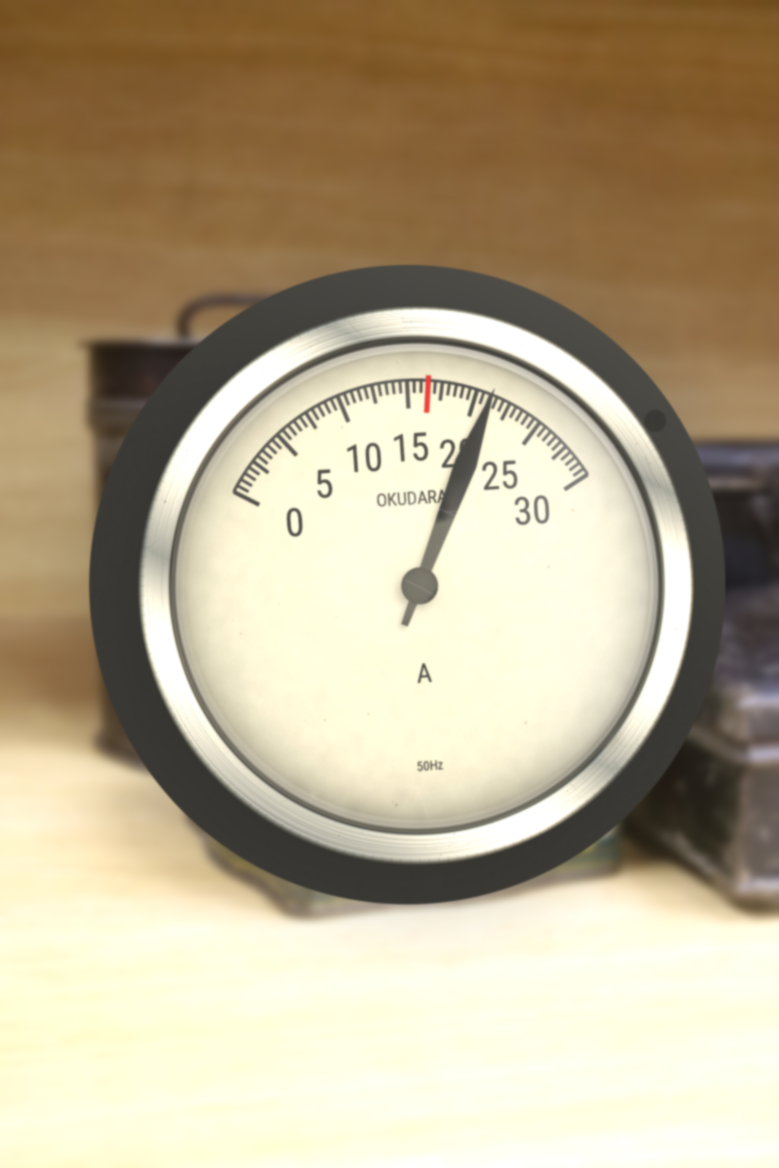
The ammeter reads 21 A
